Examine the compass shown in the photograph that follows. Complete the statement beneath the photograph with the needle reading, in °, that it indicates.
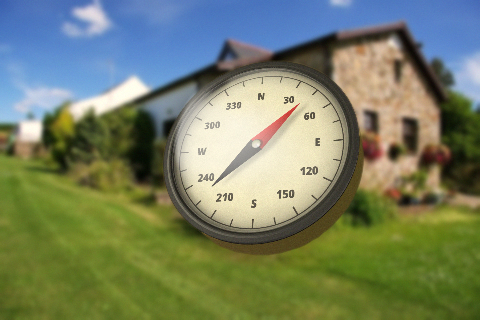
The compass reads 45 °
